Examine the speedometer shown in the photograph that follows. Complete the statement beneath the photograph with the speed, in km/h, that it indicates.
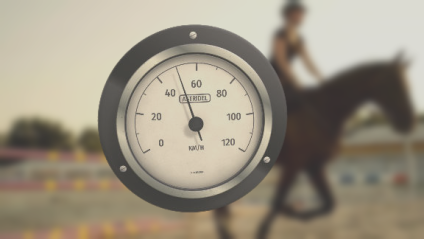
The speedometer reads 50 km/h
